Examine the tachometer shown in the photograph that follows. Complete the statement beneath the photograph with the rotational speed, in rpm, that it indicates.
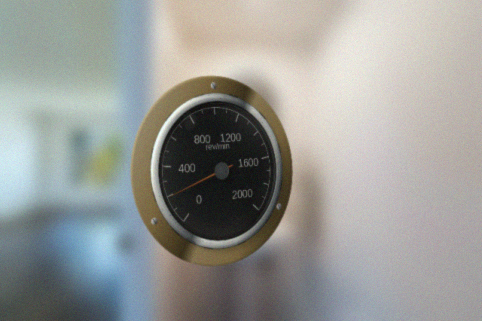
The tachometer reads 200 rpm
